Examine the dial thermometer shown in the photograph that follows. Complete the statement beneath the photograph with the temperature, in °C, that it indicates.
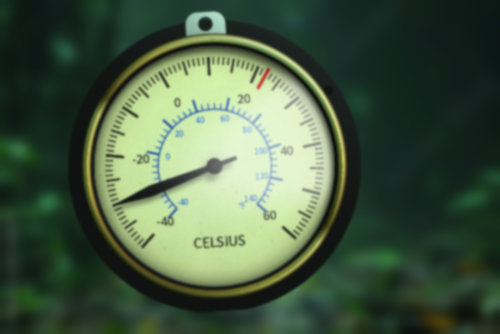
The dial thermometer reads -30 °C
